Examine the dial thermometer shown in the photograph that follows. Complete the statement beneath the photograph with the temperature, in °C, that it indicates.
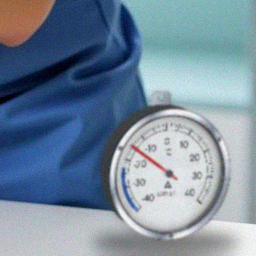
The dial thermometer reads -15 °C
